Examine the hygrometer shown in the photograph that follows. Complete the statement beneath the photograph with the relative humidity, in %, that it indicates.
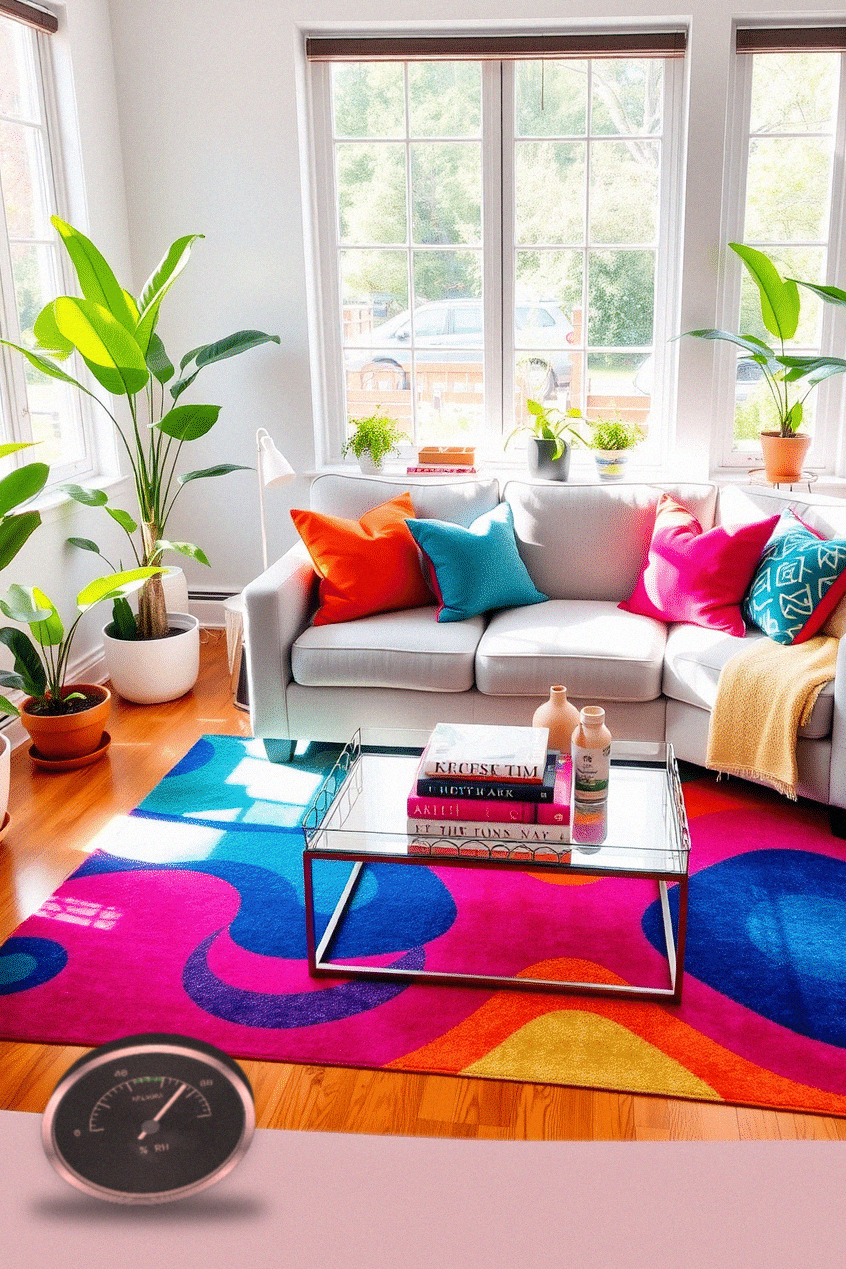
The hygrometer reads 72 %
